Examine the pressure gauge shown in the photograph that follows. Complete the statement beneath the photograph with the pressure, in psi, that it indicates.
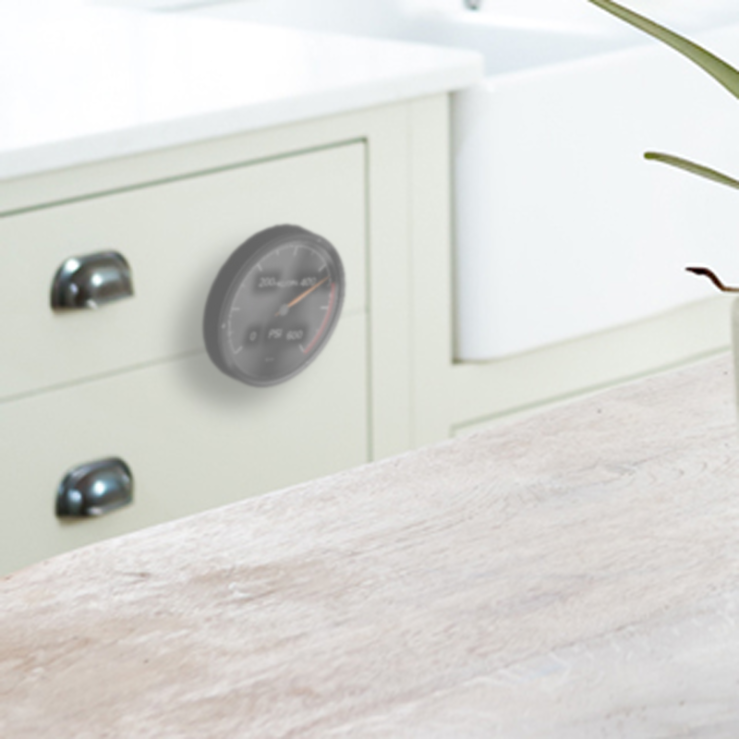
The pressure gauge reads 425 psi
